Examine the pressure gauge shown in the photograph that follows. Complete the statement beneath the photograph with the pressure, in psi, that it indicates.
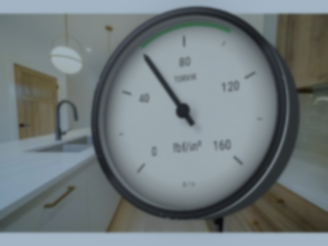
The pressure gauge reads 60 psi
